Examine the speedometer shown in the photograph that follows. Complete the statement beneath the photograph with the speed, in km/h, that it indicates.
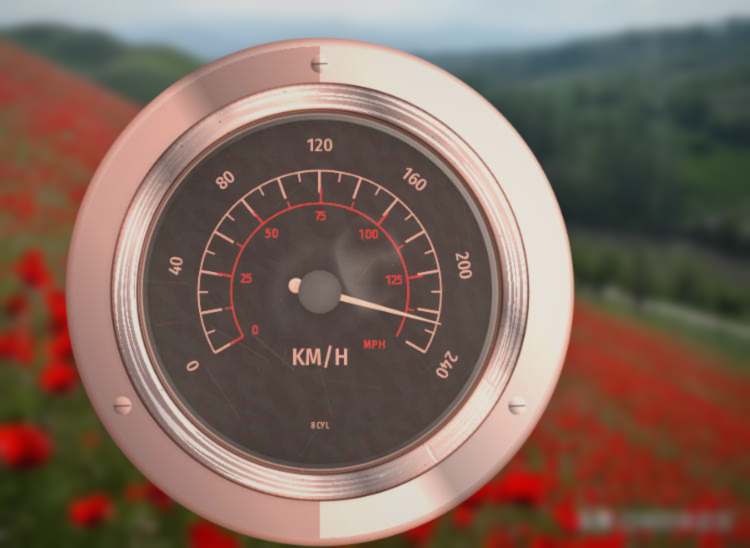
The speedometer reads 225 km/h
